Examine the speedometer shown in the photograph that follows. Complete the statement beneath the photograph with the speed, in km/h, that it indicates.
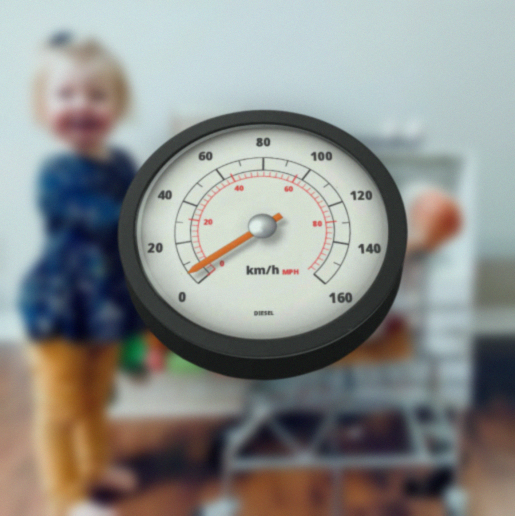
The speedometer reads 5 km/h
